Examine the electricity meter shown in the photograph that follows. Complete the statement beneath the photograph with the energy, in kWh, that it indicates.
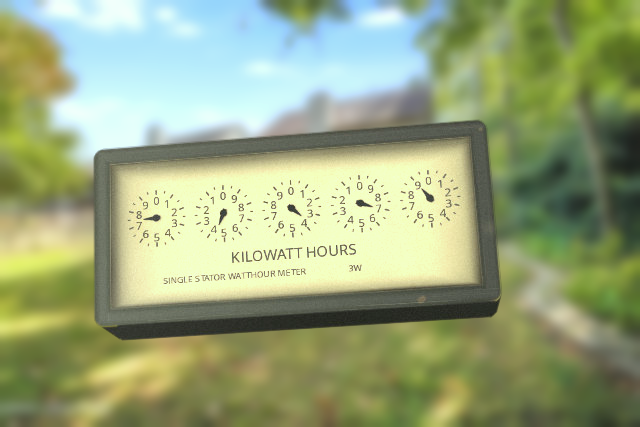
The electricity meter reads 74369 kWh
